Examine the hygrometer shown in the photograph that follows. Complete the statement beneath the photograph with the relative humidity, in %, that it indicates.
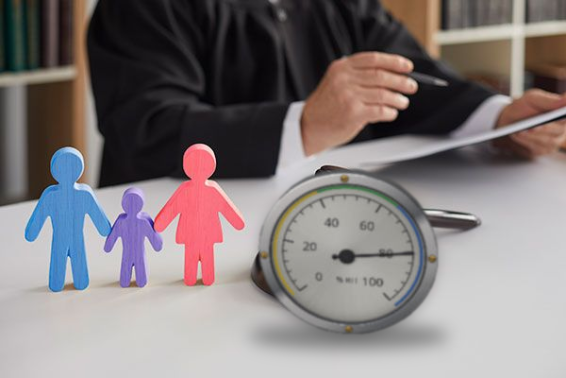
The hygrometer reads 80 %
